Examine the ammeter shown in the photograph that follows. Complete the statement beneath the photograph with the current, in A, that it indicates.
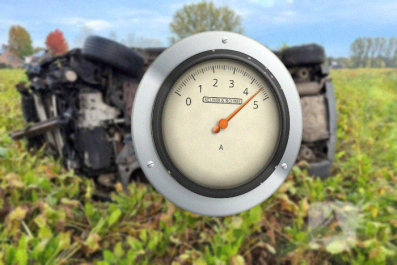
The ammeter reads 4.5 A
